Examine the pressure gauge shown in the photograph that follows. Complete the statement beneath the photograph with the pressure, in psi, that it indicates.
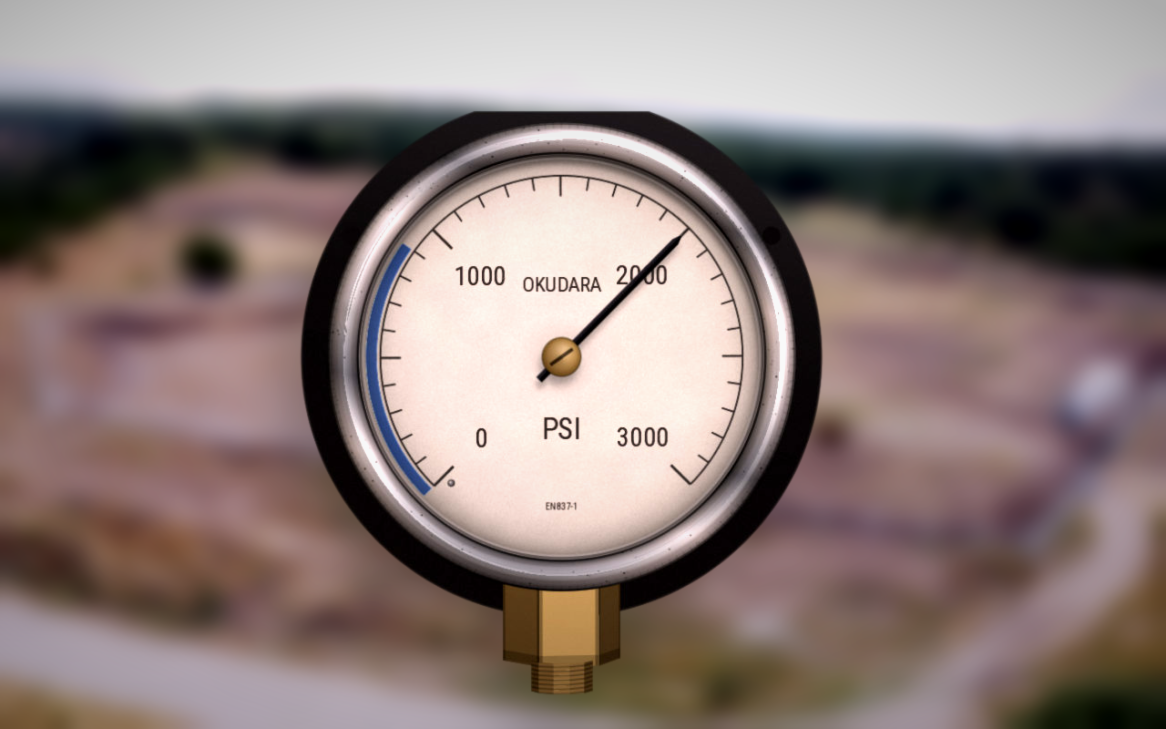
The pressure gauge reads 2000 psi
